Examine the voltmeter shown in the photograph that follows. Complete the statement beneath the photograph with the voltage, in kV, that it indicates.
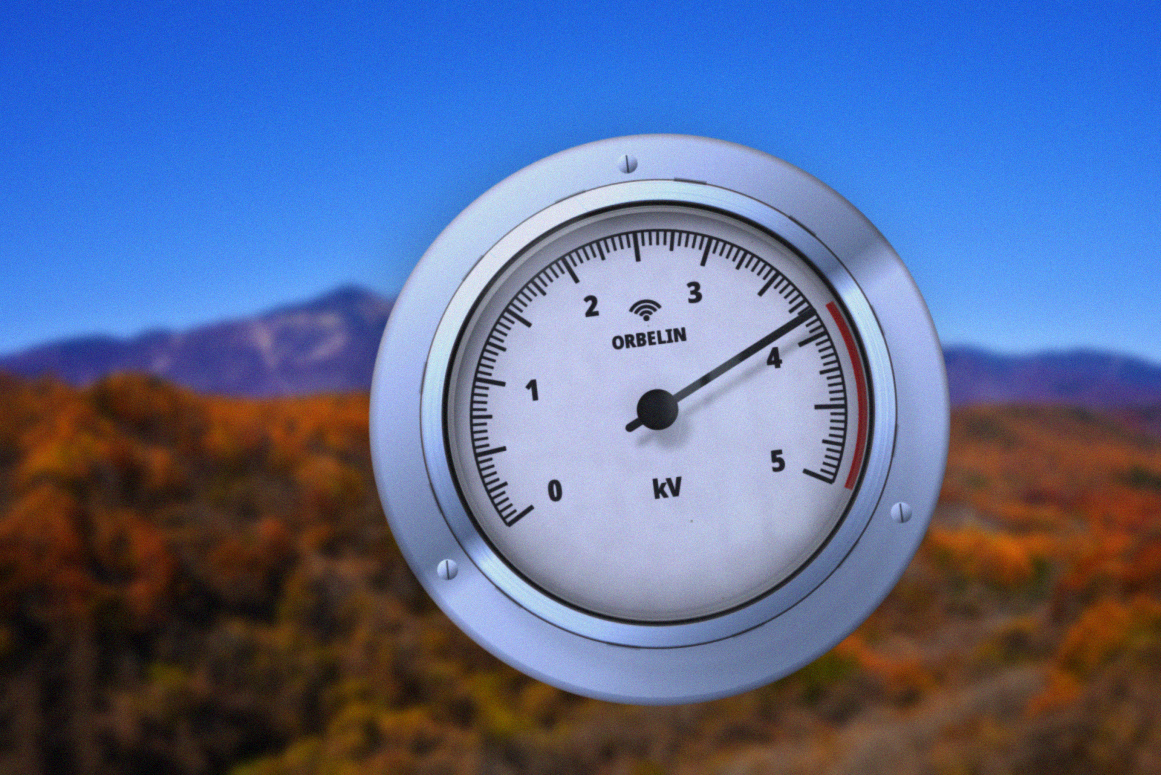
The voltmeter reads 3.85 kV
